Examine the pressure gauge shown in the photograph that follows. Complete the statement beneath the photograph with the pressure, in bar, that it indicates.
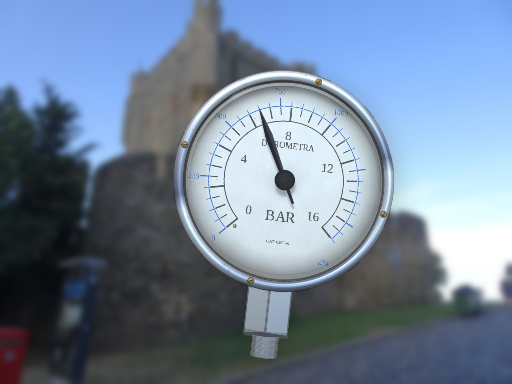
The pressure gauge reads 6.5 bar
